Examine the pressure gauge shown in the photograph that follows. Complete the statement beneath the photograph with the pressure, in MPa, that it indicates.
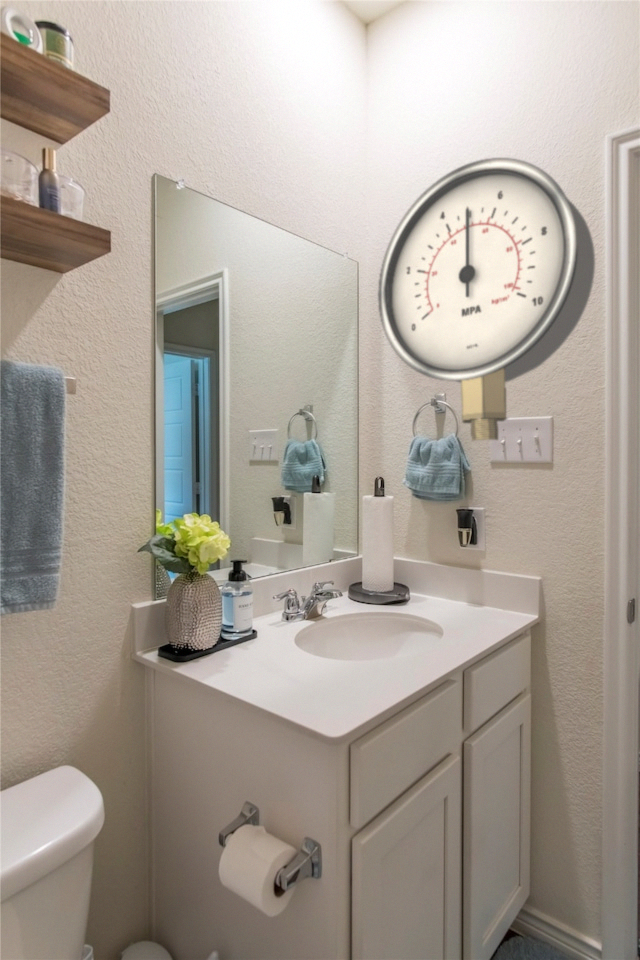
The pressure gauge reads 5 MPa
